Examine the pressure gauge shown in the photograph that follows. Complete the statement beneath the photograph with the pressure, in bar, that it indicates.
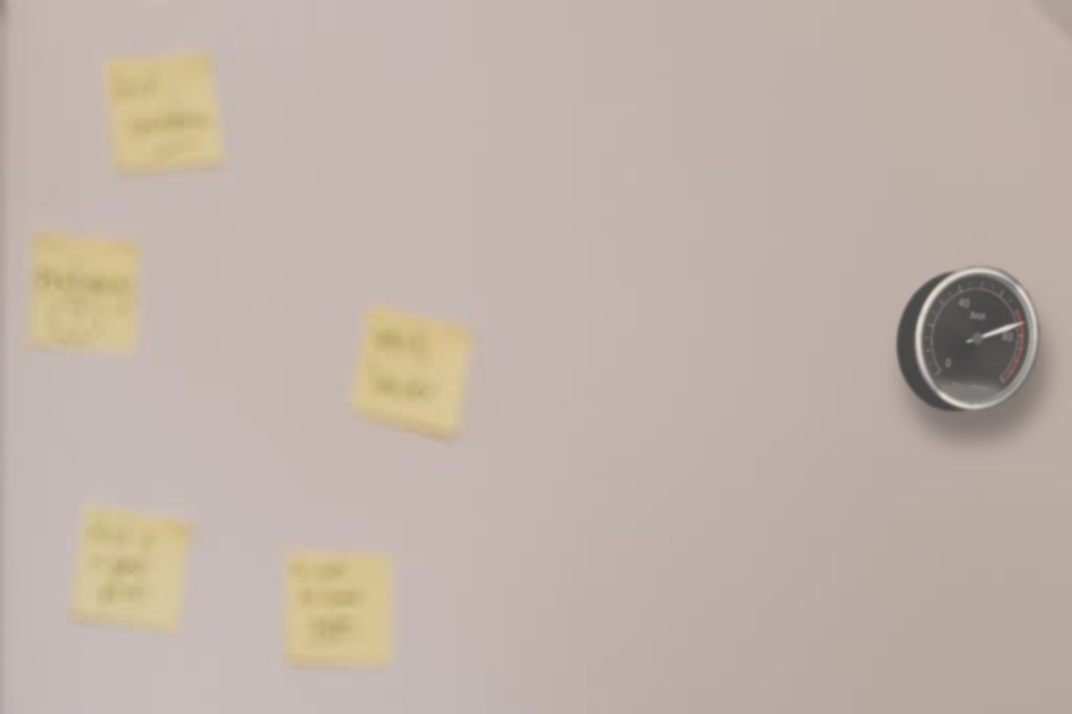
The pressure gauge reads 75 bar
